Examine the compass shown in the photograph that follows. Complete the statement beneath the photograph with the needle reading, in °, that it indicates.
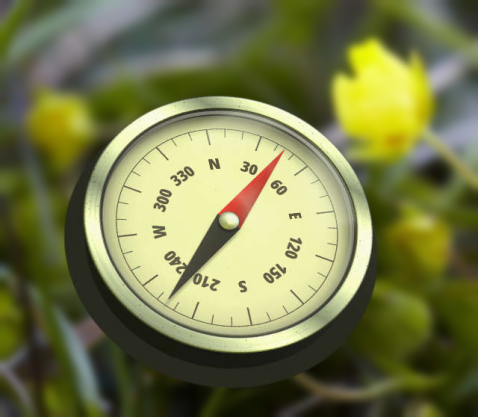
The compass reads 45 °
